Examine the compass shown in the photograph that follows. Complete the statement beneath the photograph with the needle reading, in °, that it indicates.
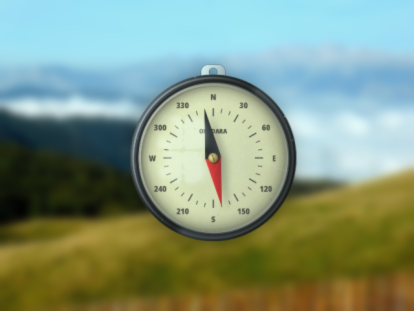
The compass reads 170 °
